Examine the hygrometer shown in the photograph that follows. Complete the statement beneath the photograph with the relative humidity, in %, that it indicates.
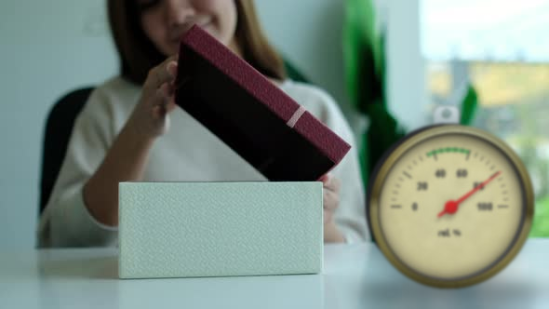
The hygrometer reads 80 %
